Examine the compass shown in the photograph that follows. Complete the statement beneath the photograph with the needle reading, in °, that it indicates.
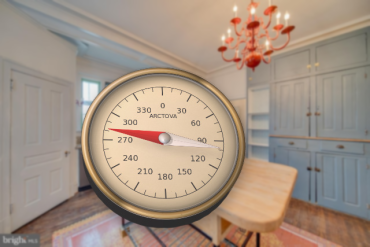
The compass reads 280 °
